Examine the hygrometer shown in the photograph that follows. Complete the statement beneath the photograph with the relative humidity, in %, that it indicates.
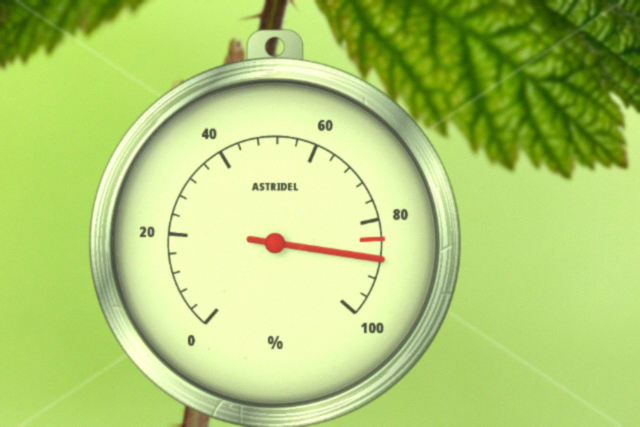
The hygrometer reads 88 %
